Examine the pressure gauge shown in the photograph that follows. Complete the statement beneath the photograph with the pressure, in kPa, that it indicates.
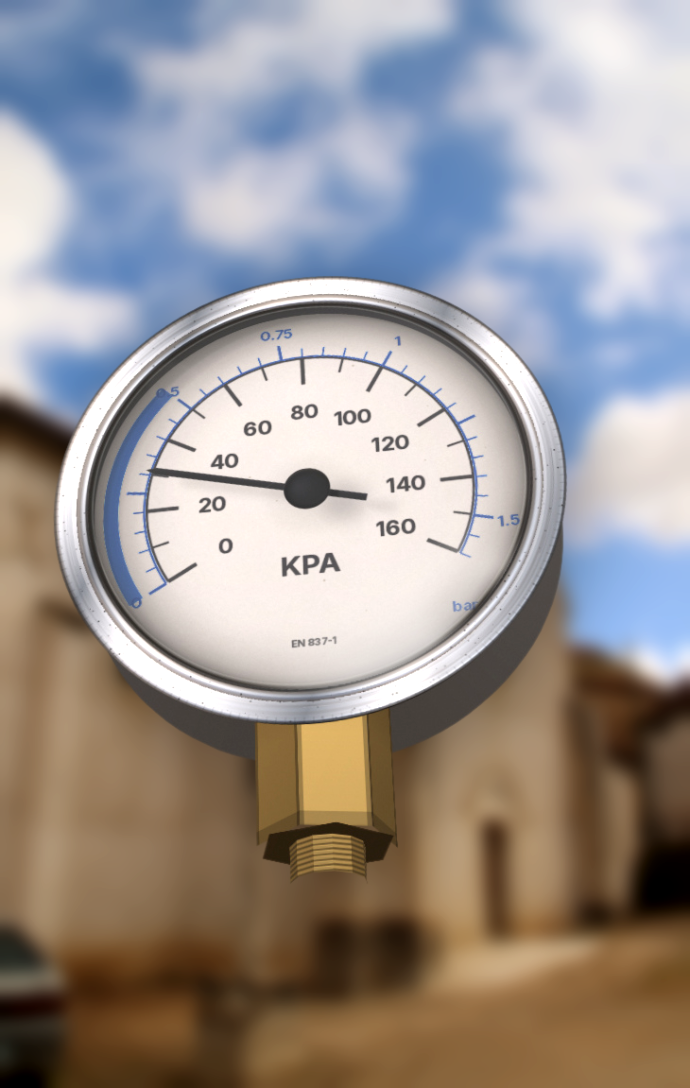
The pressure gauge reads 30 kPa
